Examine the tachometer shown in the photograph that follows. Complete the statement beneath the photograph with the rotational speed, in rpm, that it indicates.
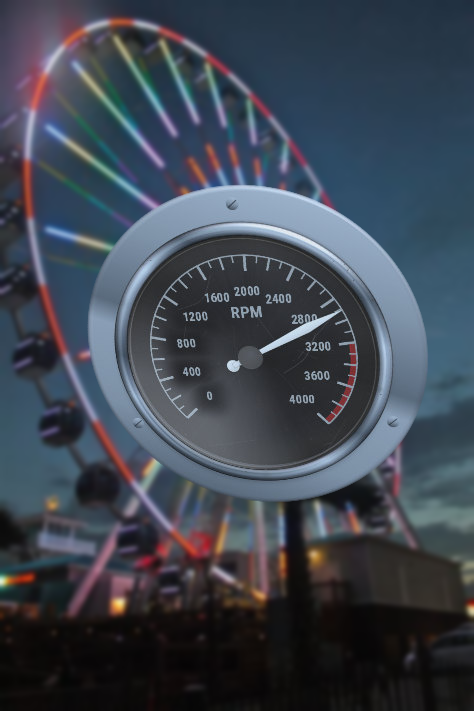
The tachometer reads 2900 rpm
